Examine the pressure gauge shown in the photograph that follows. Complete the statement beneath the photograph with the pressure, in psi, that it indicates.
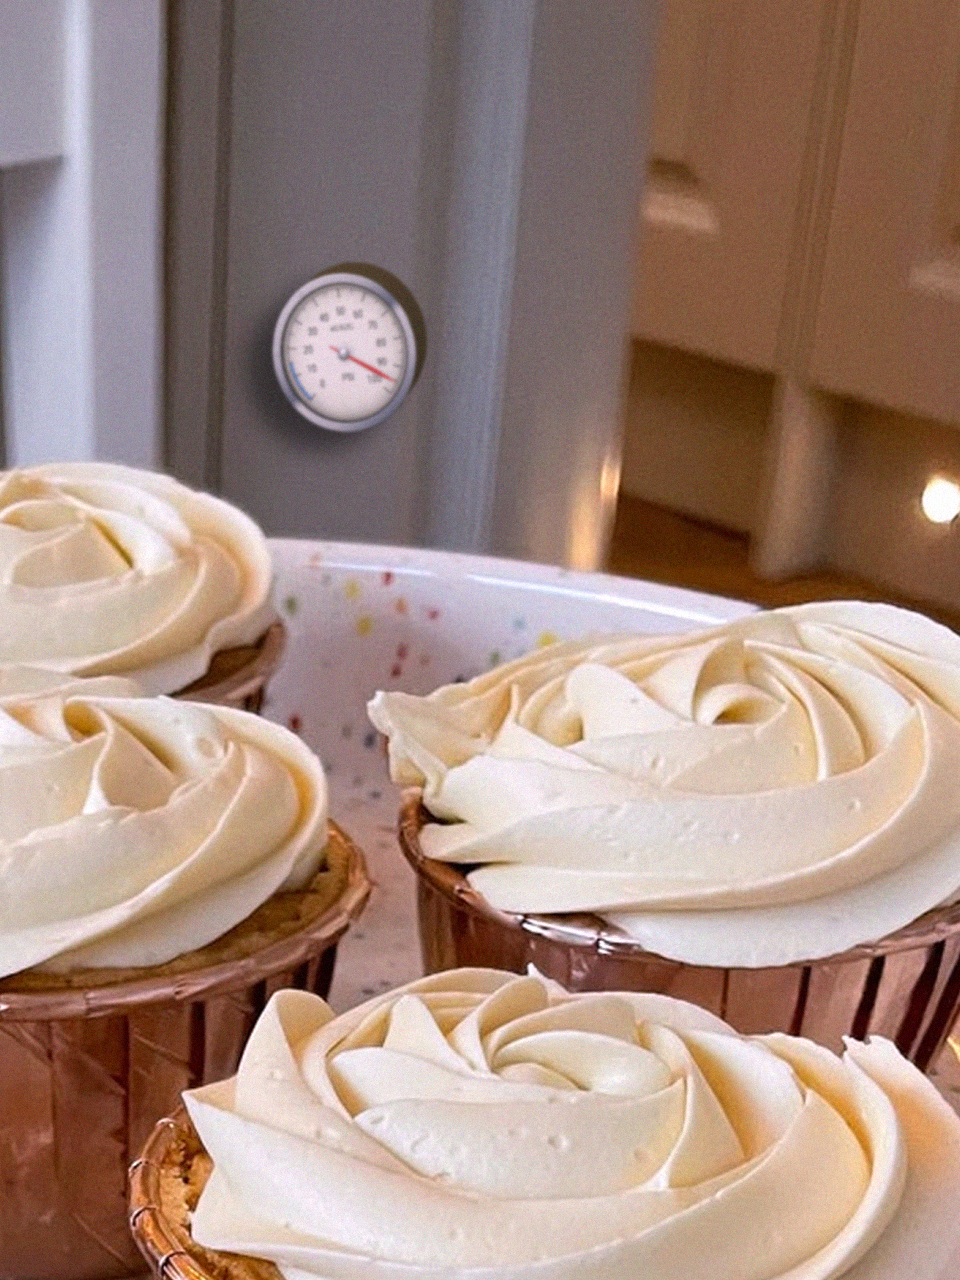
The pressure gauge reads 95 psi
